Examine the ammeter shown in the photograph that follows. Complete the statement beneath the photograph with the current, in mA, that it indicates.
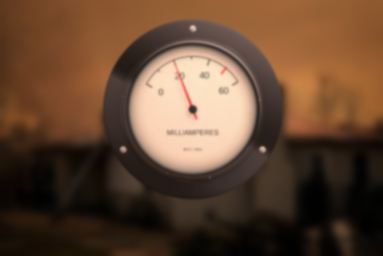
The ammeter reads 20 mA
